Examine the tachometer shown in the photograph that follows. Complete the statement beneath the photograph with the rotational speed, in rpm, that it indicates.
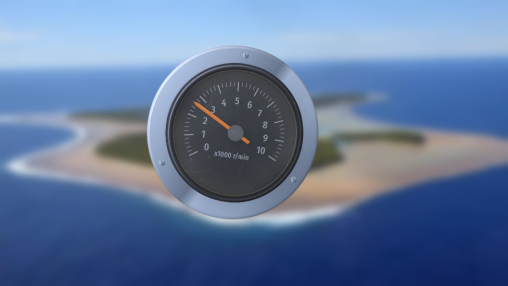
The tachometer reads 2600 rpm
